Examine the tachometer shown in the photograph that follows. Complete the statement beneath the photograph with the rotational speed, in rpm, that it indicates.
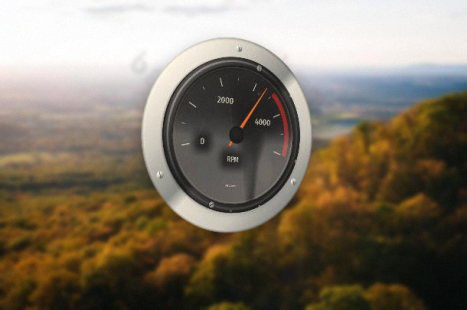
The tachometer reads 3250 rpm
